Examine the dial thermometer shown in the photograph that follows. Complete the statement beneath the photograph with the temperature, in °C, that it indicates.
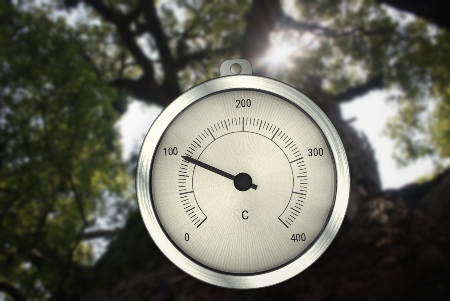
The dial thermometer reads 100 °C
